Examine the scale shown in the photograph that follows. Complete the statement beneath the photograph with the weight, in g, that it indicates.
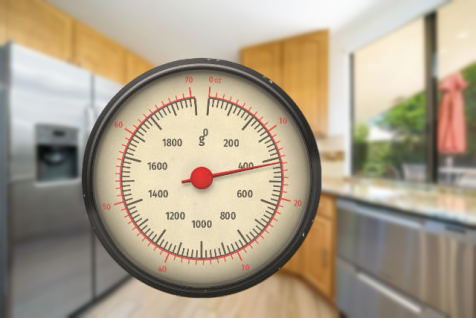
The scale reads 420 g
